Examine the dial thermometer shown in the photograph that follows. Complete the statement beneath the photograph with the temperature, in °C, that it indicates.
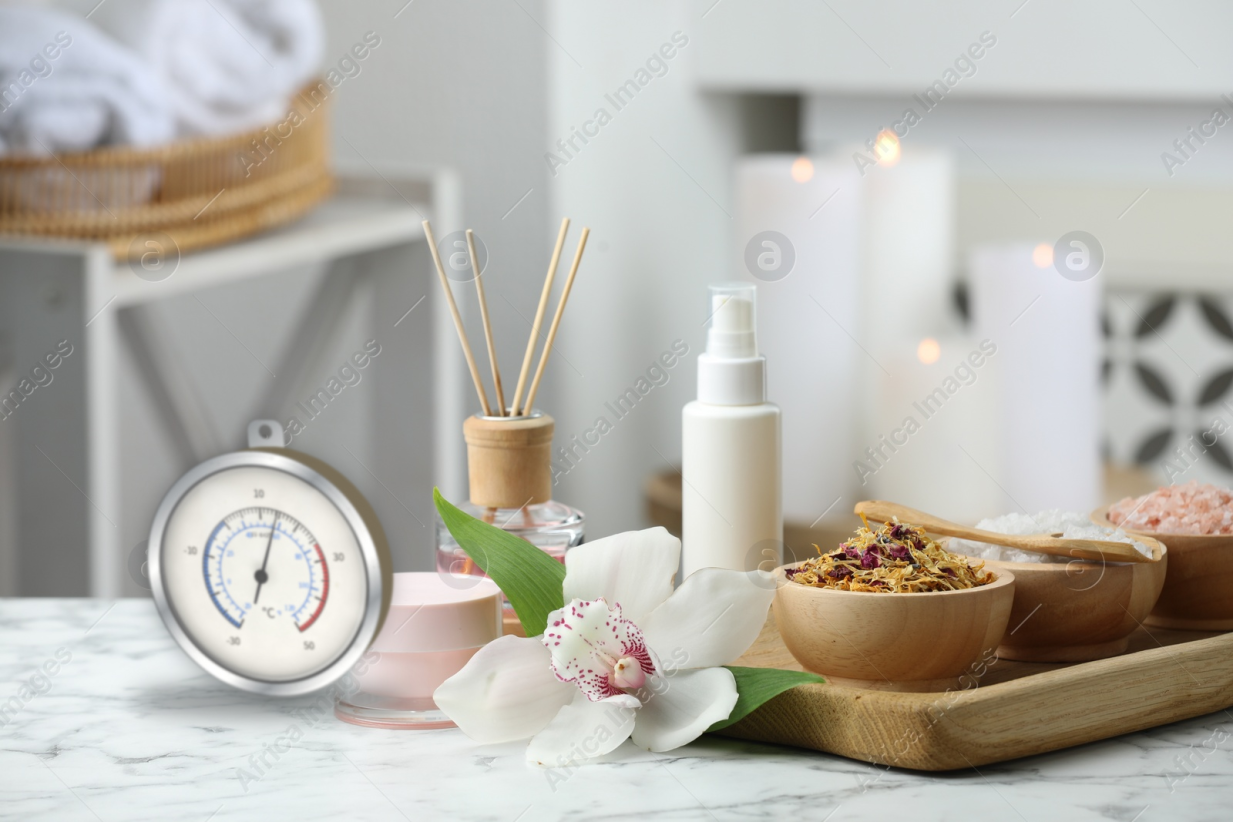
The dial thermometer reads 15 °C
